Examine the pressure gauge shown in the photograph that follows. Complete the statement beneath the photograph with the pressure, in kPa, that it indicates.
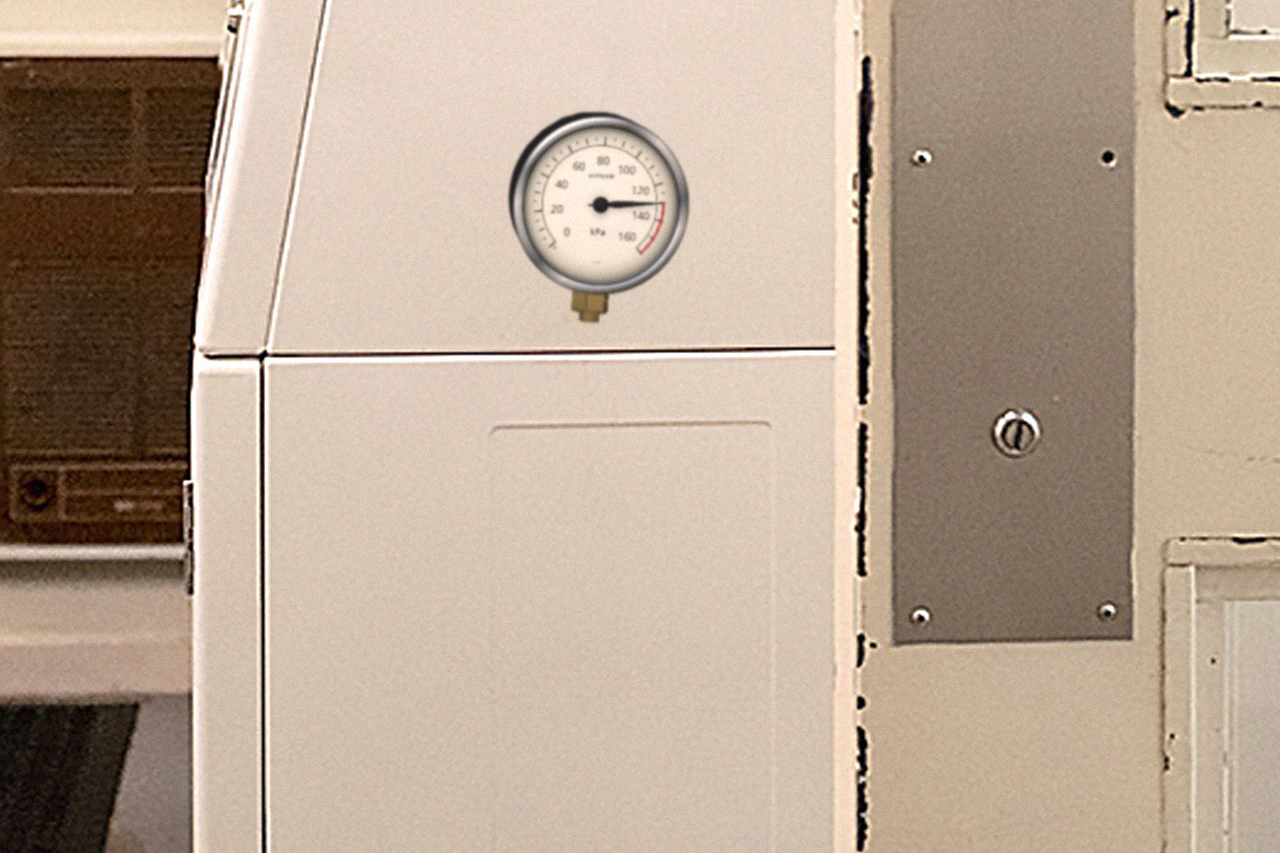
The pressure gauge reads 130 kPa
